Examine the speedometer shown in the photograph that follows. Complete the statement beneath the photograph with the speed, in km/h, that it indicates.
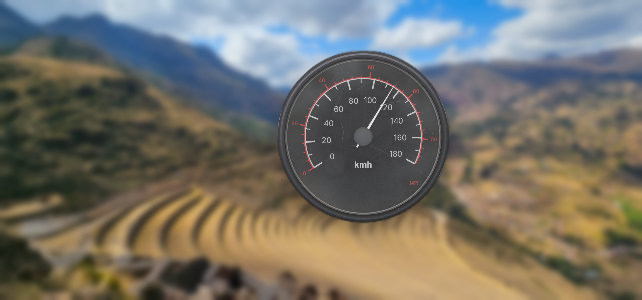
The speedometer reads 115 km/h
